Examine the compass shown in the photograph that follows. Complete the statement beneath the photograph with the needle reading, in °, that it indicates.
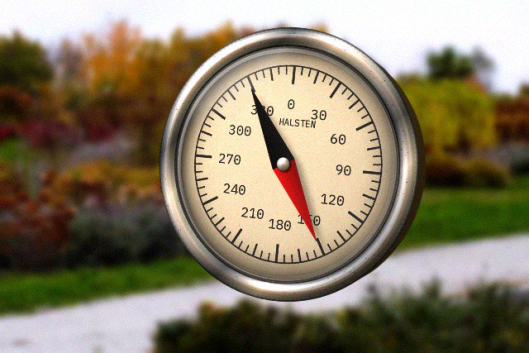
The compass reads 150 °
